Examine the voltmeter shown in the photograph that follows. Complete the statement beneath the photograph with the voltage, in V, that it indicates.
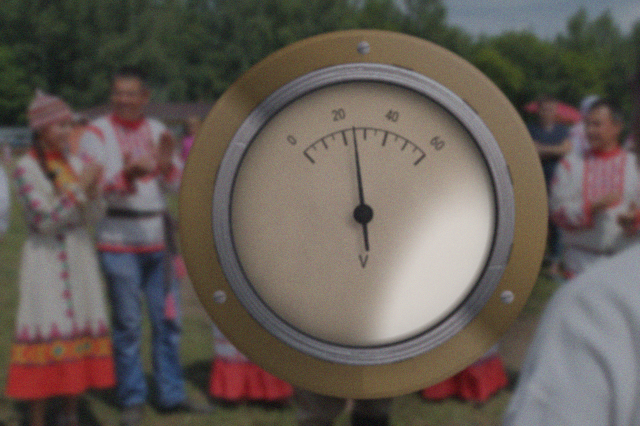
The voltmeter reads 25 V
